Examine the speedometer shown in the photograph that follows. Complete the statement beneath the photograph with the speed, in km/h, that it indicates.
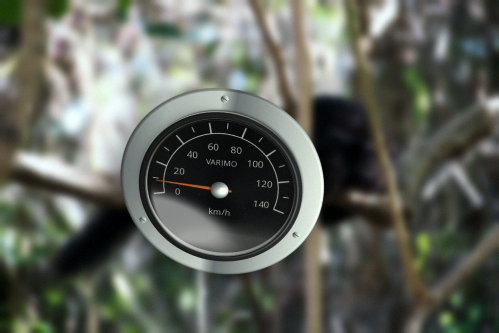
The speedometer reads 10 km/h
